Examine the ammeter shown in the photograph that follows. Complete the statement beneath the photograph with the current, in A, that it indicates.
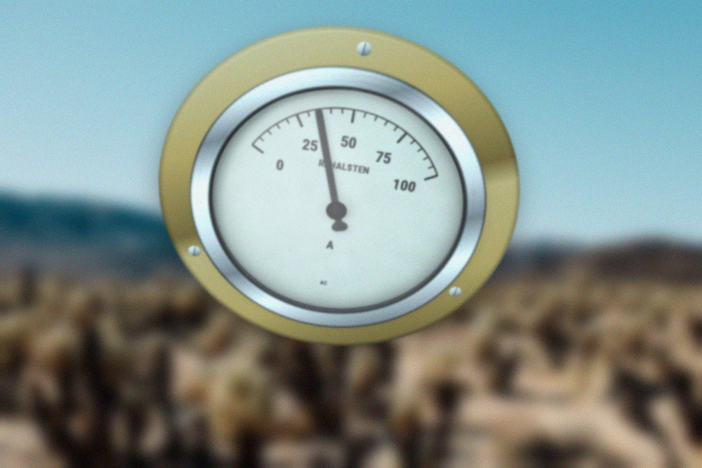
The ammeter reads 35 A
